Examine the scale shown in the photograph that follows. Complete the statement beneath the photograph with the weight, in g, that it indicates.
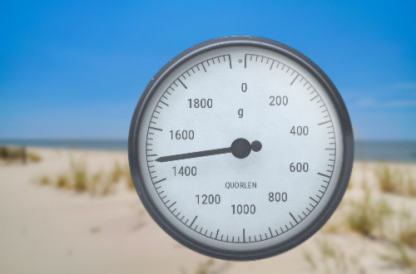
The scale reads 1480 g
